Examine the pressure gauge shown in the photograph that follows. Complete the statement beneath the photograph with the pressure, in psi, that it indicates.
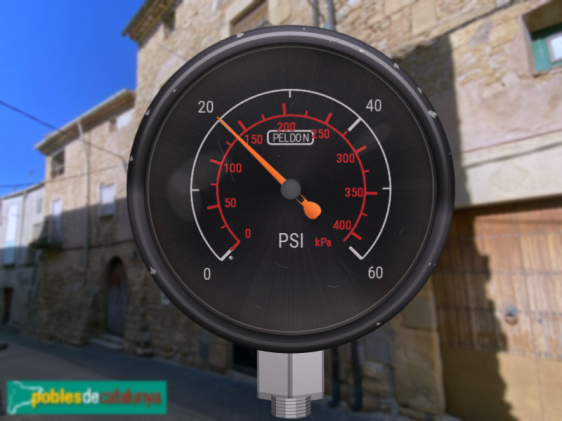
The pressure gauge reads 20 psi
